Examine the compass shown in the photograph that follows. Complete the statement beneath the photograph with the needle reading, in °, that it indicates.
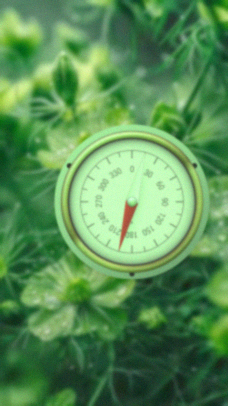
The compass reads 195 °
